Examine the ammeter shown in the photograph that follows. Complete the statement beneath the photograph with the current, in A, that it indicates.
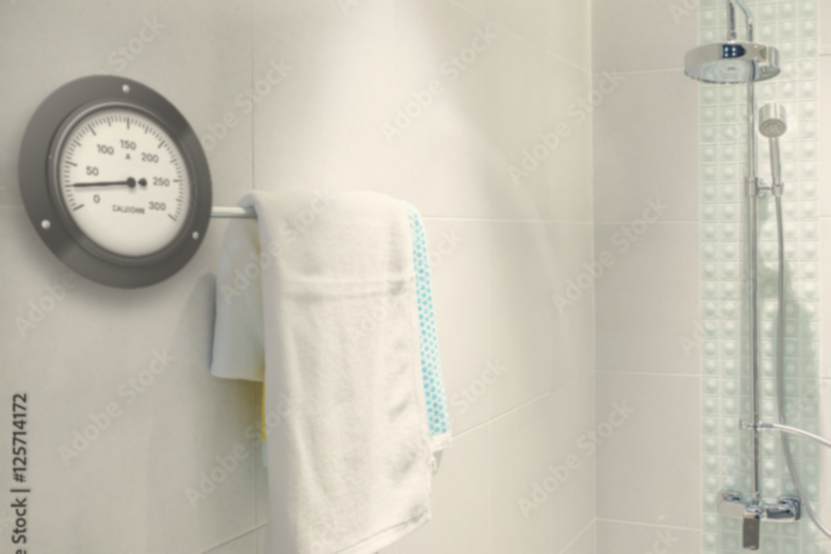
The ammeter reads 25 A
